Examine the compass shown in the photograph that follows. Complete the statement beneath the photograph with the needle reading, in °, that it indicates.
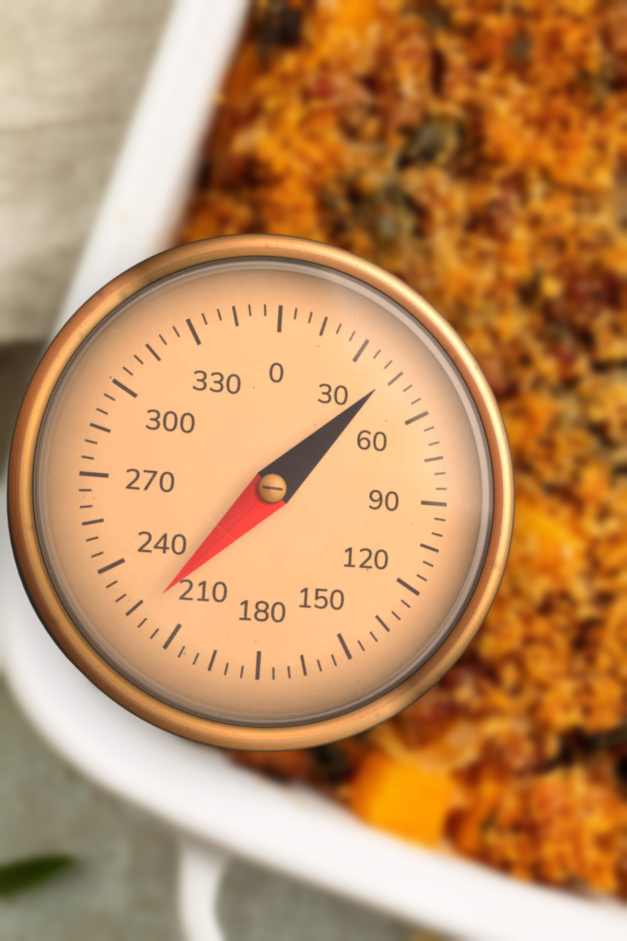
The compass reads 222.5 °
